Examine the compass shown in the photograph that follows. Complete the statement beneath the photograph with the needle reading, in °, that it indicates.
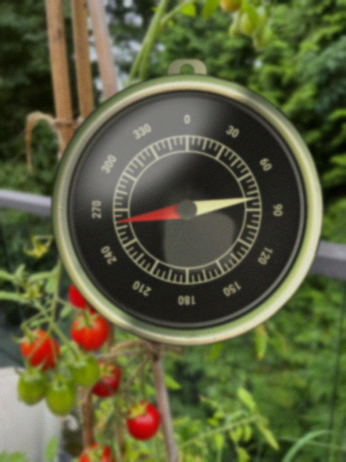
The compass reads 260 °
